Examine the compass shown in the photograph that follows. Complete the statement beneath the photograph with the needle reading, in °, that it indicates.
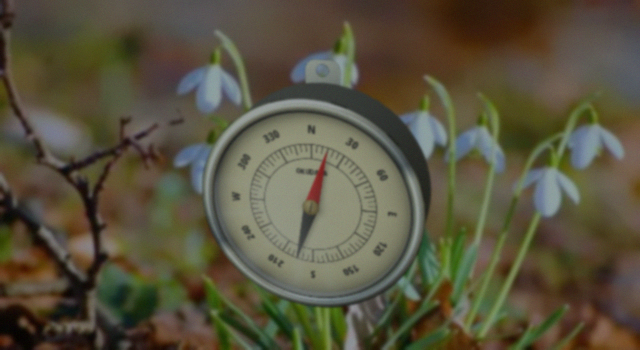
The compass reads 15 °
